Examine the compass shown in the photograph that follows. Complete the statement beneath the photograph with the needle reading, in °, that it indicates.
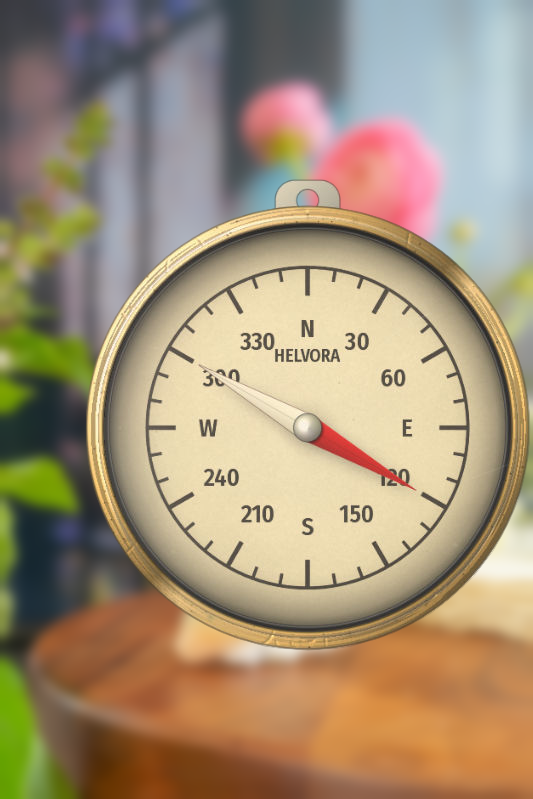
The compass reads 120 °
